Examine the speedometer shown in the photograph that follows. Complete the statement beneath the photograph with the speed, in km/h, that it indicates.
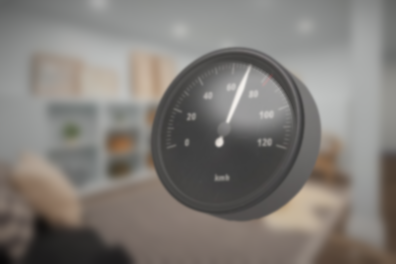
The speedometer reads 70 km/h
